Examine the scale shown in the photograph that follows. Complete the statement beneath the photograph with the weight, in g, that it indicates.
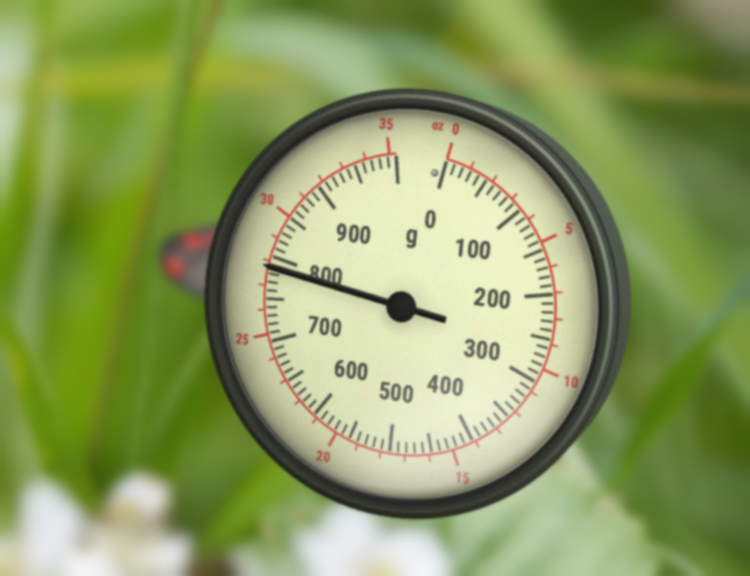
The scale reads 790 g
